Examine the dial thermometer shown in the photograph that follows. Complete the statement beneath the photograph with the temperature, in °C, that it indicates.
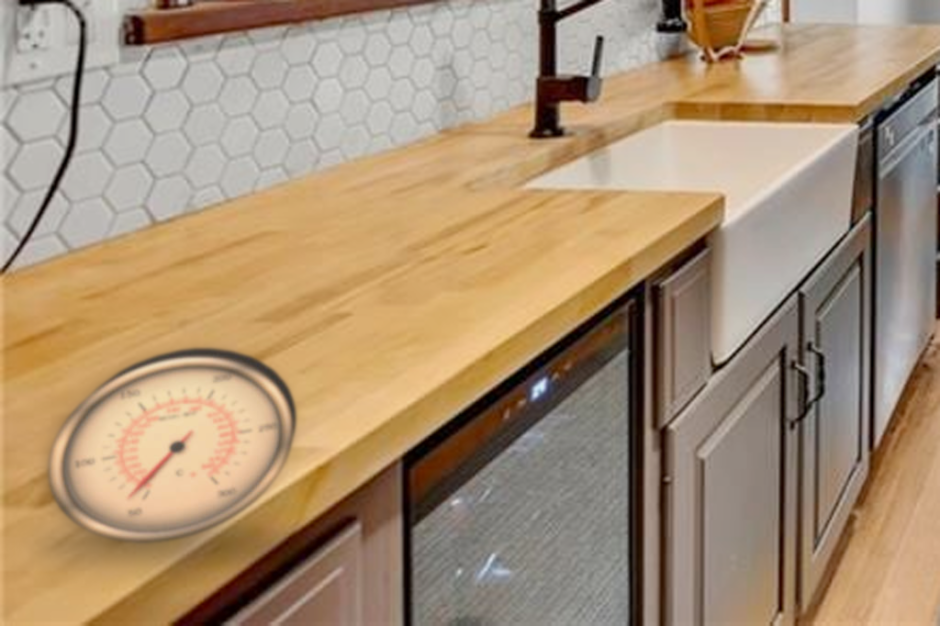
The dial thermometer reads 60 °C
